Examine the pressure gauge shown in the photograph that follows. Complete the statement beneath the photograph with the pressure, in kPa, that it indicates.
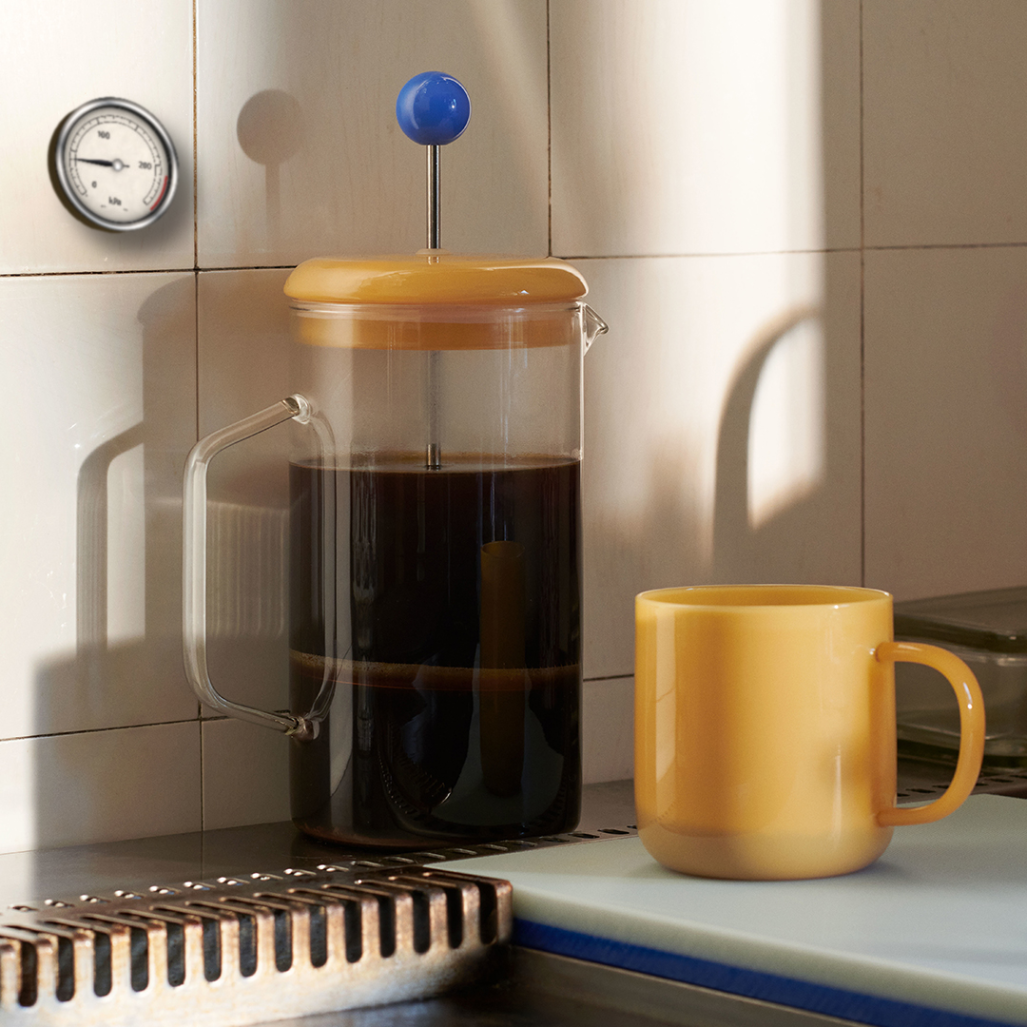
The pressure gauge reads 40 kPa
